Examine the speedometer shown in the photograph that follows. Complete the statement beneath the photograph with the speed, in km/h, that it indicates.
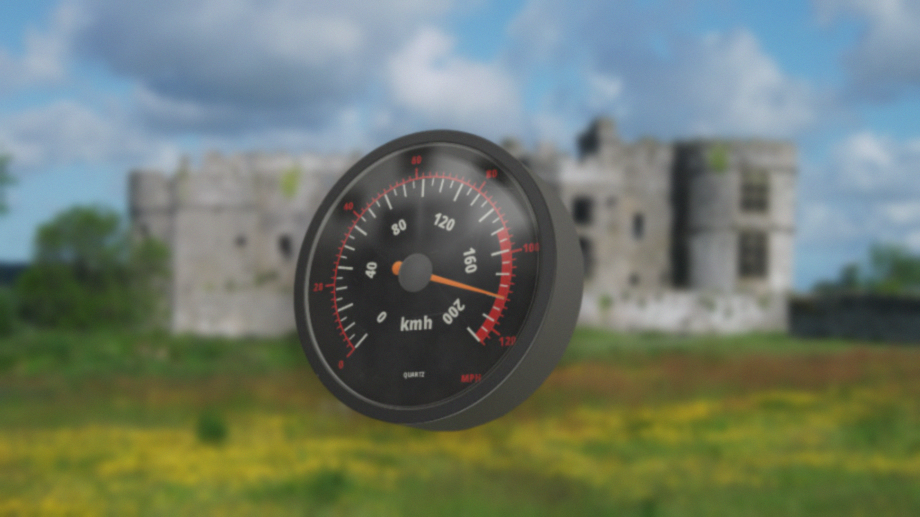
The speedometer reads 180 km/h
